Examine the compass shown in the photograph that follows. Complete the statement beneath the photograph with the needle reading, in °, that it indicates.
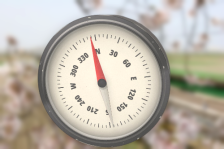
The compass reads 355 °
